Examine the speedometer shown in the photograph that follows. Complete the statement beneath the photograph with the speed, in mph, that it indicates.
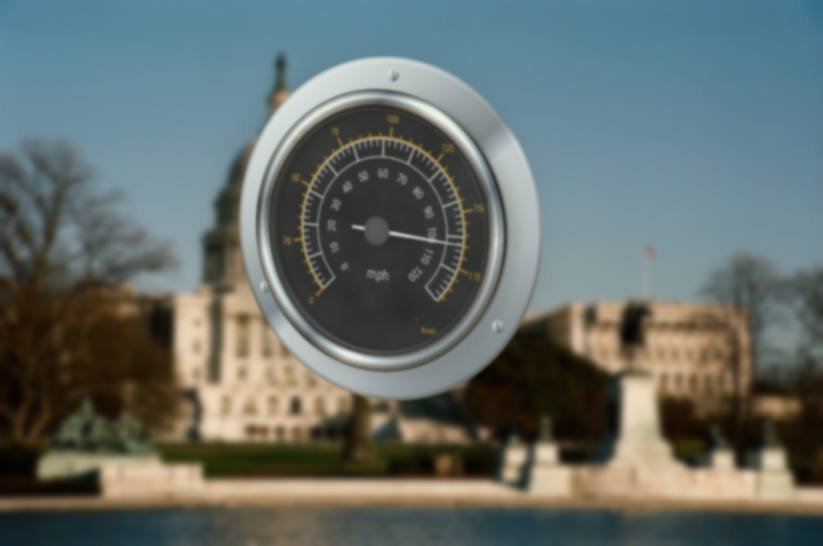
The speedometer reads 102 mph
